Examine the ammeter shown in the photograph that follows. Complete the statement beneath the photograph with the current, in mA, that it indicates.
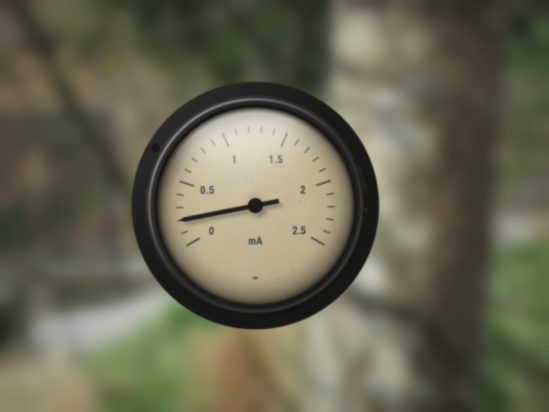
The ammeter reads 0.2 mA
